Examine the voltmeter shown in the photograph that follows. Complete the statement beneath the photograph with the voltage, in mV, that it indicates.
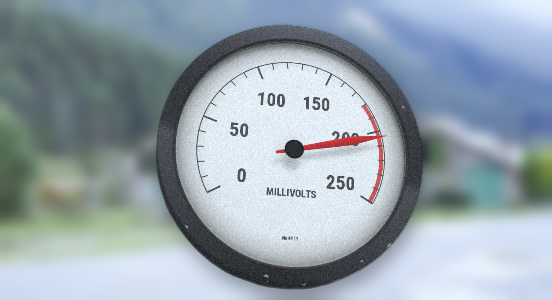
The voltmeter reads 205 mV
